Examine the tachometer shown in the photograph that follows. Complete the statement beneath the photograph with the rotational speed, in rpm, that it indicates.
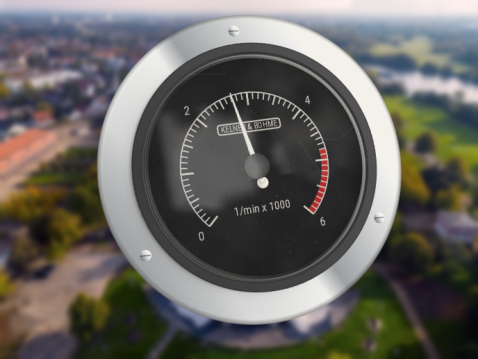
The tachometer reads 2700 rpm
